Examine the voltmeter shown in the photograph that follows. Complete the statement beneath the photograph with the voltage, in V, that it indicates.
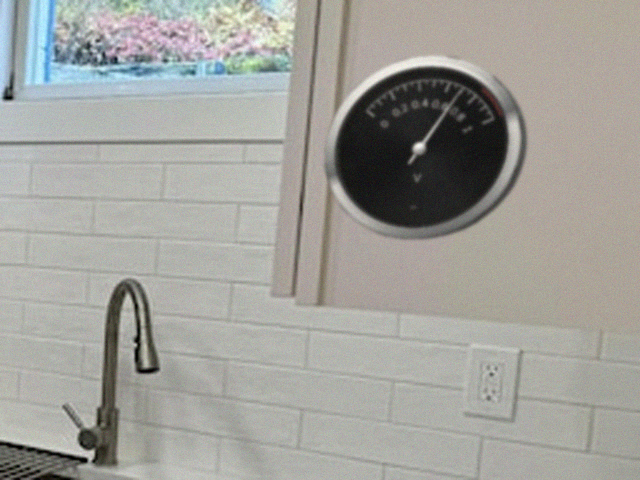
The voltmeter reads 0.7 V
